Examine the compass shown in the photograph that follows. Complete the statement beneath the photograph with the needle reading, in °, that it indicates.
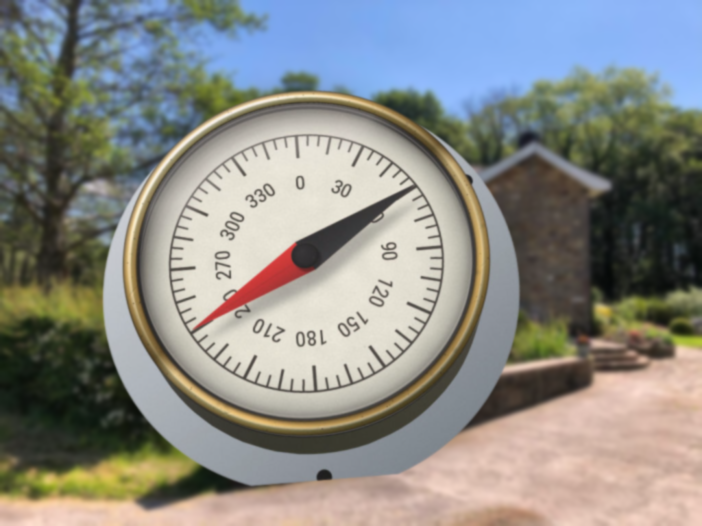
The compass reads 240 °
